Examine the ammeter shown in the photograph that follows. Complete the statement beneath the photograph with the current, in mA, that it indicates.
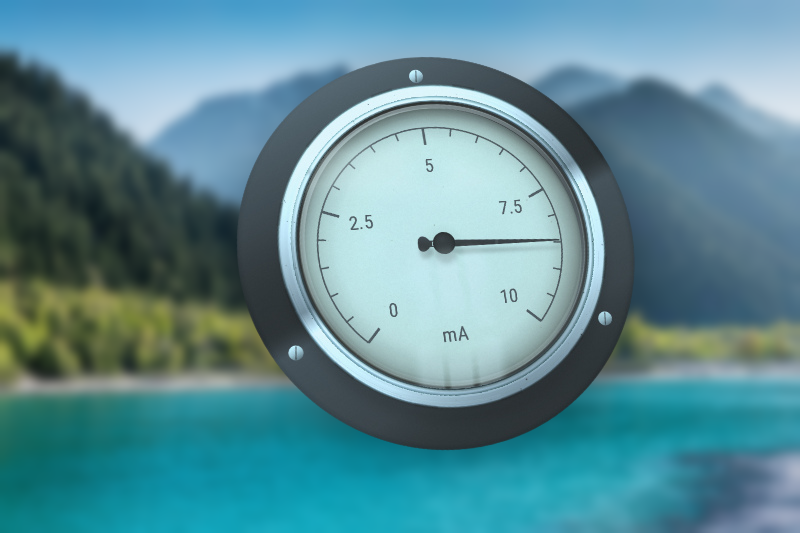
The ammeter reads 8.5 mA
